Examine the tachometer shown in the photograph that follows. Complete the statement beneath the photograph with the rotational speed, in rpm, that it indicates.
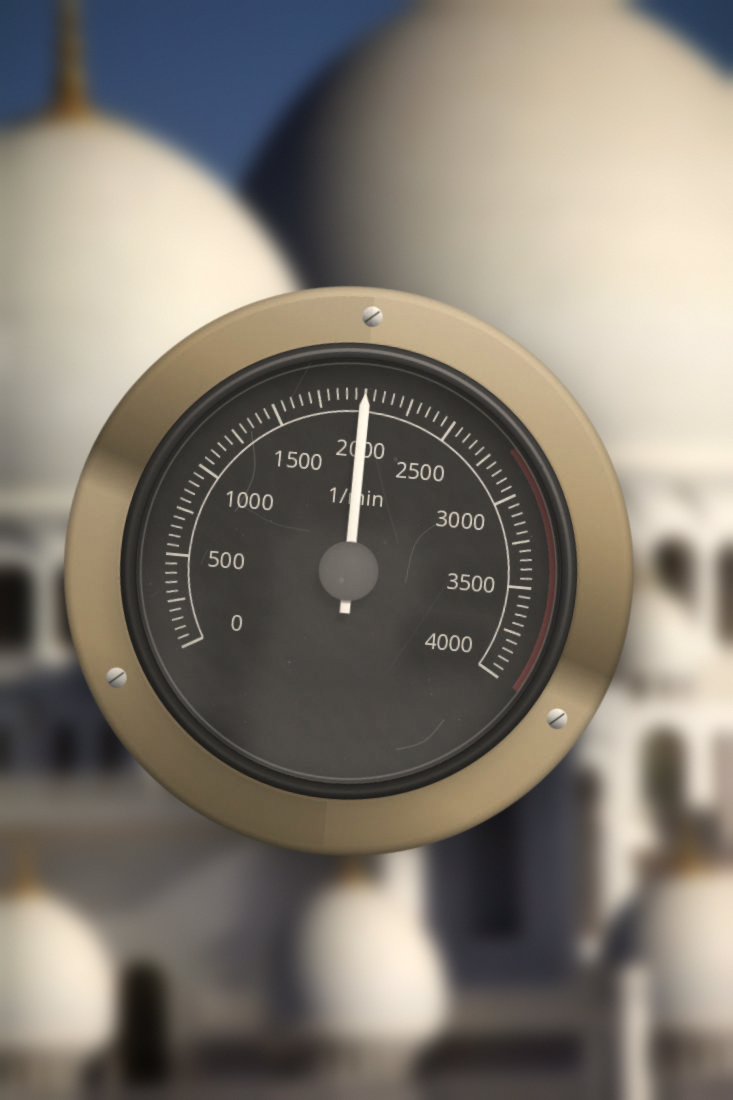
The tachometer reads 2000 rpm
